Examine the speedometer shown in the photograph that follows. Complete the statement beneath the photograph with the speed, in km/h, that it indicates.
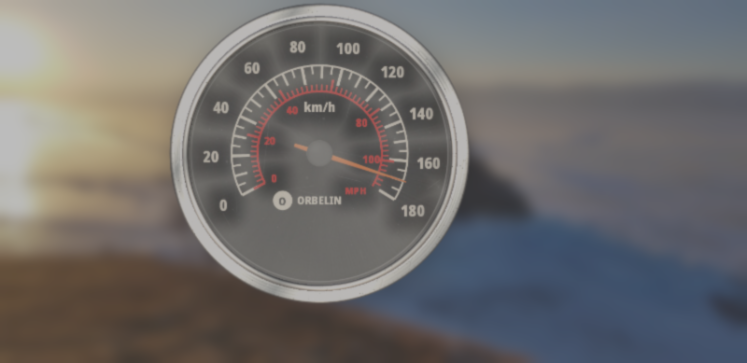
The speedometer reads 170 km/h
